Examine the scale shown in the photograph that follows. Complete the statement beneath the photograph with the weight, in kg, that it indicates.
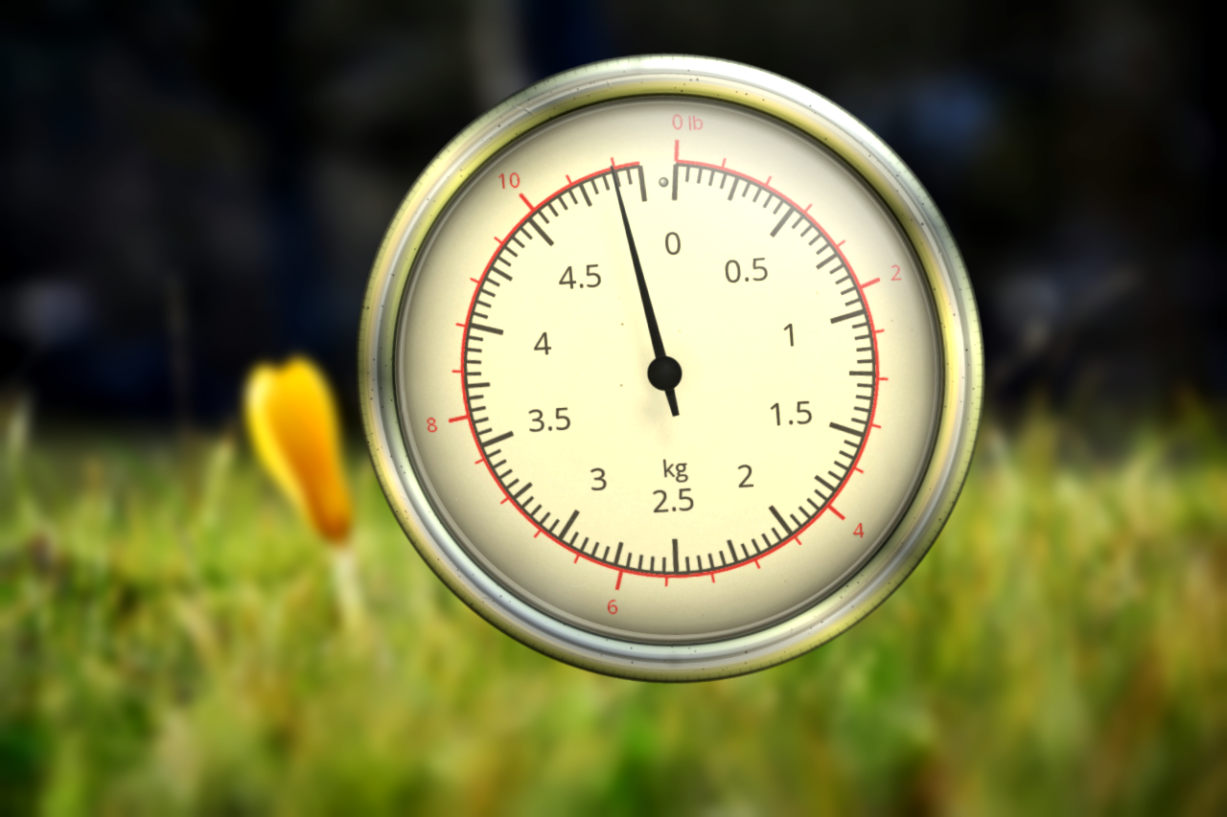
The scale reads 4.9 kg
